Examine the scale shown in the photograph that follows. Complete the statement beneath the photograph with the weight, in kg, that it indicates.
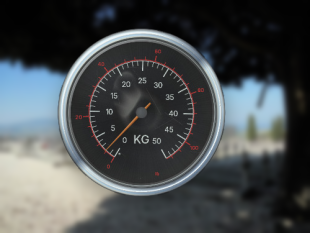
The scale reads 2 kg
